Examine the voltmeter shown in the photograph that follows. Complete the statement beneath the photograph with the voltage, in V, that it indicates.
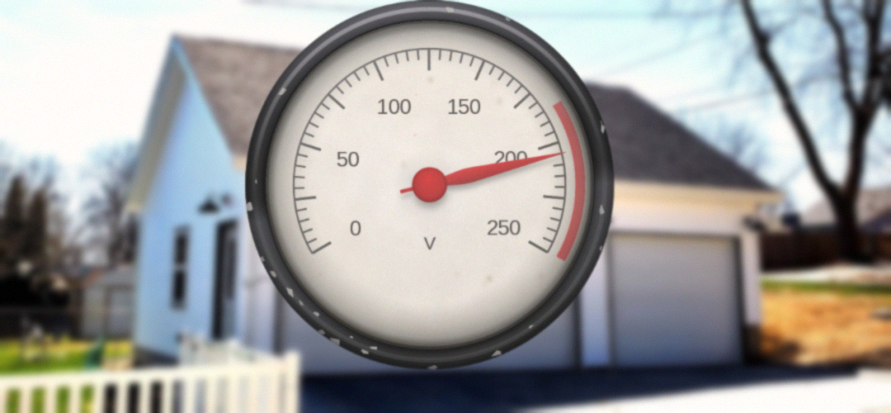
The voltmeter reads 205 V
